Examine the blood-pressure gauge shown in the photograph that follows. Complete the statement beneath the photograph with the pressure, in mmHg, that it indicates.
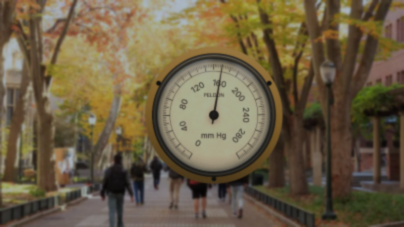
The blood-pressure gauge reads 160 mmHg
